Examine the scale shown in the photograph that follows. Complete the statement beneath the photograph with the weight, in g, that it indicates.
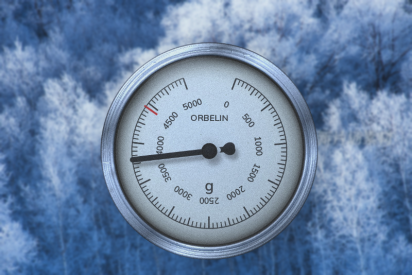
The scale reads 3800 g
